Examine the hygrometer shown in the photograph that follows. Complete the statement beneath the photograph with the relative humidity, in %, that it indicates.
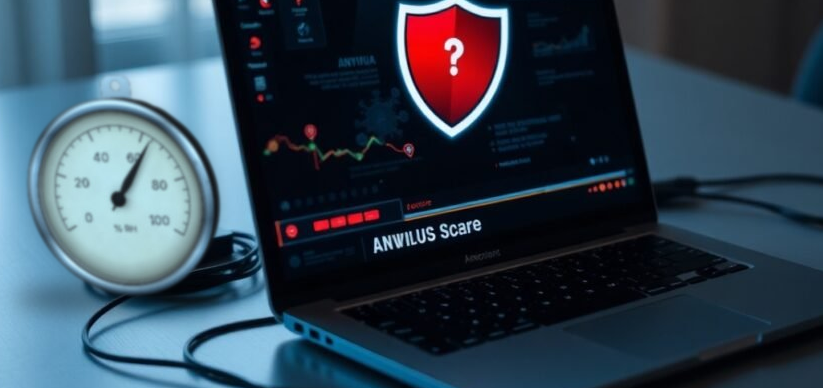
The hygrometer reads 64 %
